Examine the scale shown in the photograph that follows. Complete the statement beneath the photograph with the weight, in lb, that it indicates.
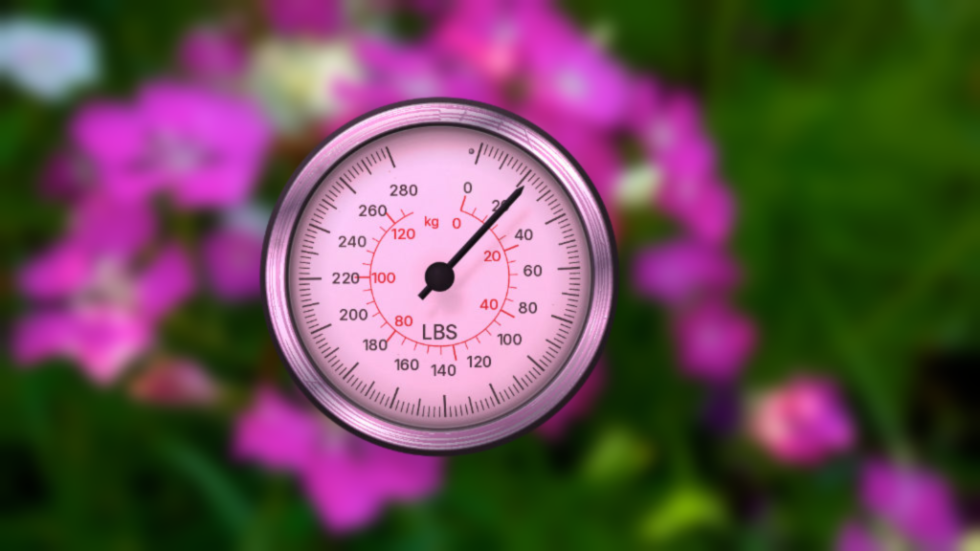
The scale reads 22 lb
